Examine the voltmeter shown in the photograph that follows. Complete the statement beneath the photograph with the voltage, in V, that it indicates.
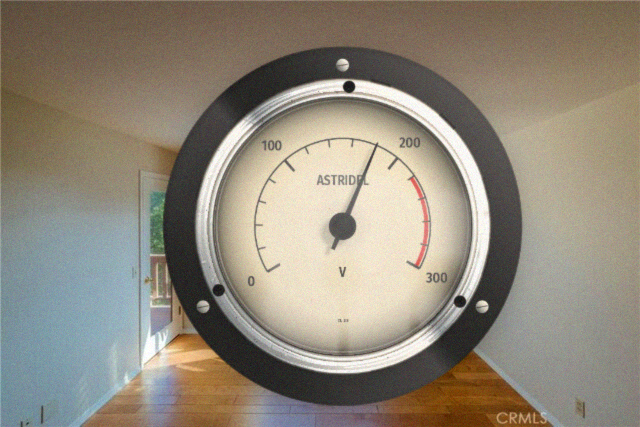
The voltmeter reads 180 V
